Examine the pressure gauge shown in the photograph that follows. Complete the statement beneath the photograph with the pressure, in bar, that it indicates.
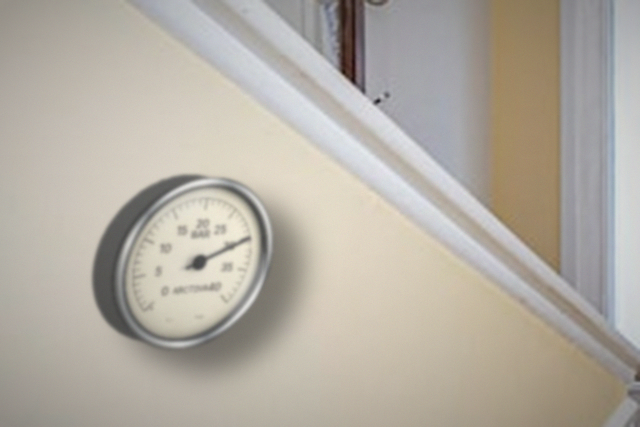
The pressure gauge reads 30 bar
